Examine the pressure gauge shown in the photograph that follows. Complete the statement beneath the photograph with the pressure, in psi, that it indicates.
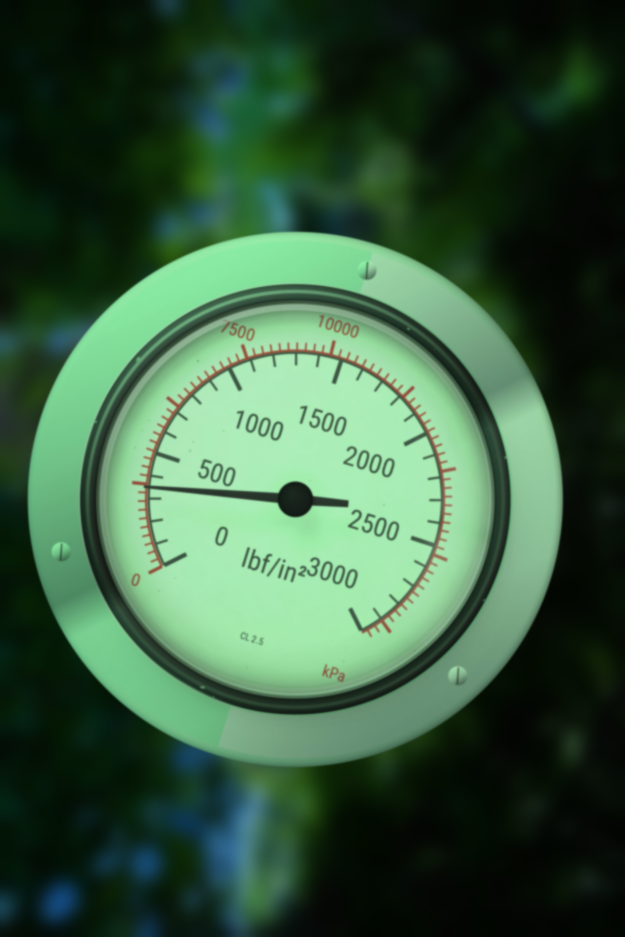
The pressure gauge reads 350 psi
